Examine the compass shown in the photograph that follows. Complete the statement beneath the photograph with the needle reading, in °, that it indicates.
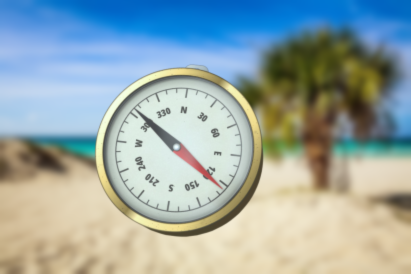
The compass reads 125 °
